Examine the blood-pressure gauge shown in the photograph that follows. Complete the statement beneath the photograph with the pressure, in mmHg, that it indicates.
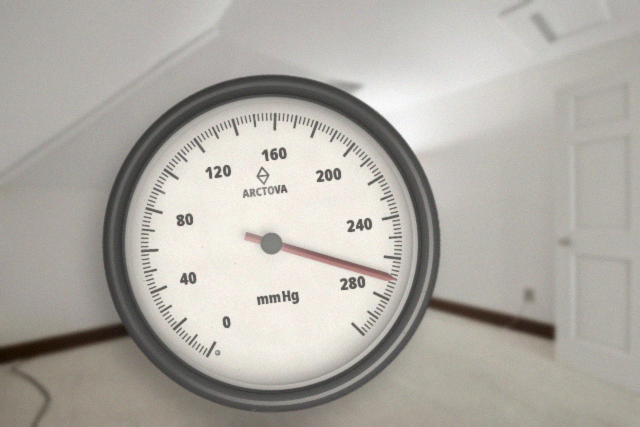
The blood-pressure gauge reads 270 mmHg
